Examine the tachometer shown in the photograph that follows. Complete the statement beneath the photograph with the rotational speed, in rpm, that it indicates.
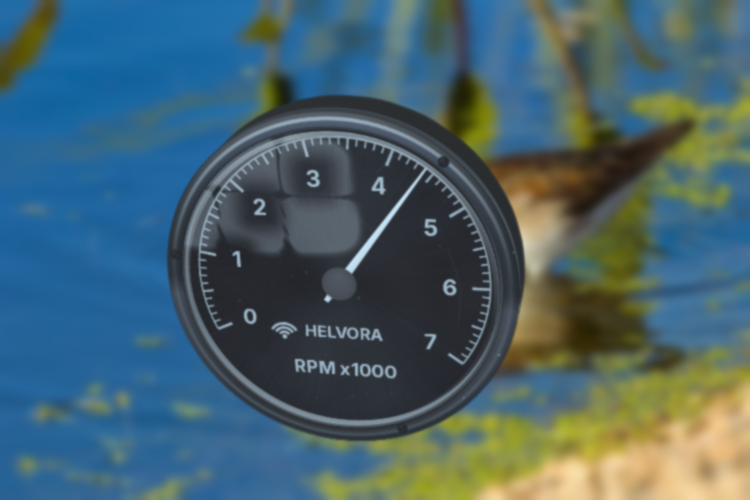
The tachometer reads 4400 rpm
